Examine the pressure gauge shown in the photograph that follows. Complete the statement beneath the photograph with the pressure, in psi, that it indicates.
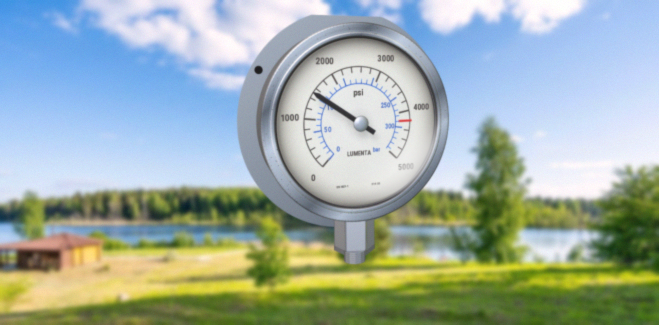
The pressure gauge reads 1500 psi
